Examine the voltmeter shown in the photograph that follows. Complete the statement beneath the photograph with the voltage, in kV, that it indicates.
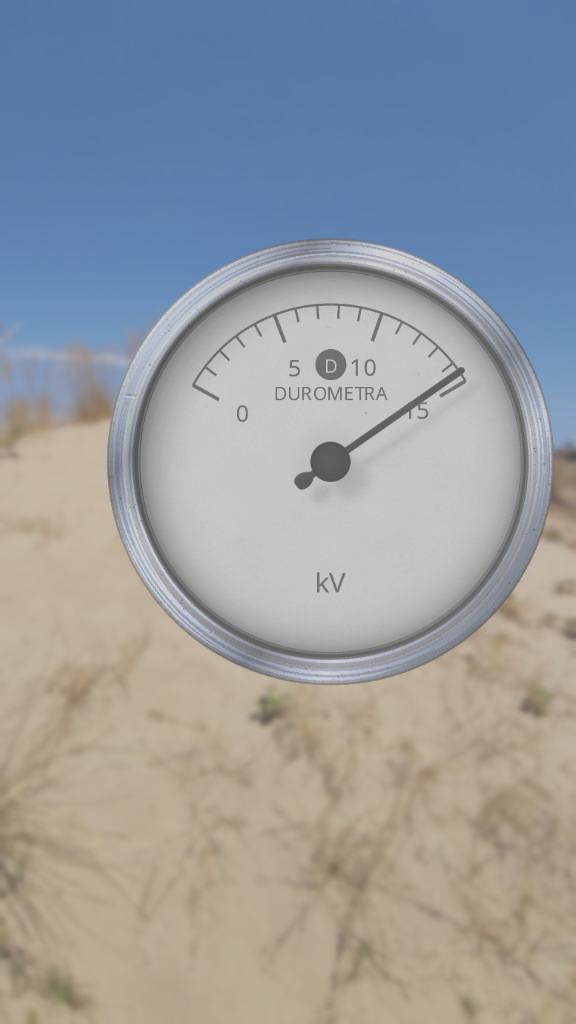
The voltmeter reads 14.5 kV
